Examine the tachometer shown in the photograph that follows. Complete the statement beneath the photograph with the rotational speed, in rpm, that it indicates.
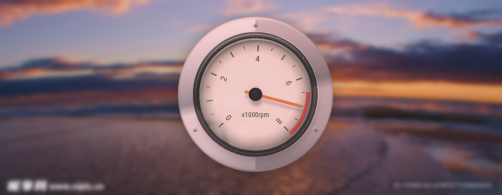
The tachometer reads 7000 rpm
